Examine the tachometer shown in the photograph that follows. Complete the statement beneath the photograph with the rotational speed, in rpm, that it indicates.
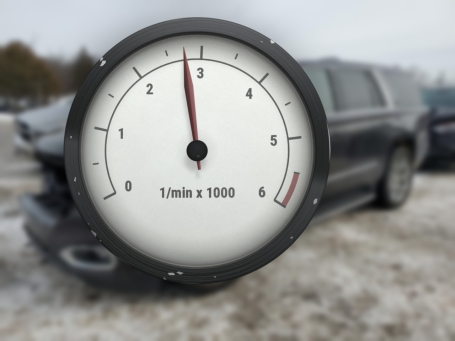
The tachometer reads 2750 rpm
